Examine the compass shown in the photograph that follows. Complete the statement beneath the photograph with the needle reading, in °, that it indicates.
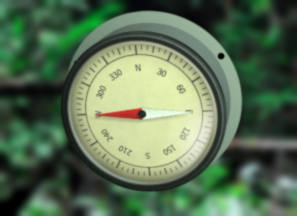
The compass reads 270 °
